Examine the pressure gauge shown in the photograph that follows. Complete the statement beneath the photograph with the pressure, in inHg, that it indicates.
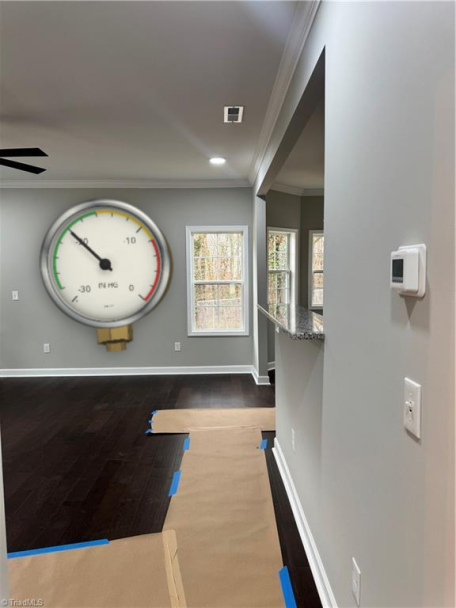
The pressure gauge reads -20 inHg
